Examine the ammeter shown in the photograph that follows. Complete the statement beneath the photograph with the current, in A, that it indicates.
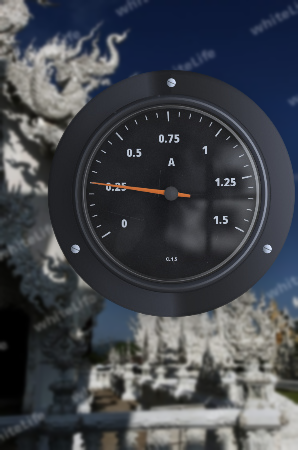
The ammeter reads 0.25 A
